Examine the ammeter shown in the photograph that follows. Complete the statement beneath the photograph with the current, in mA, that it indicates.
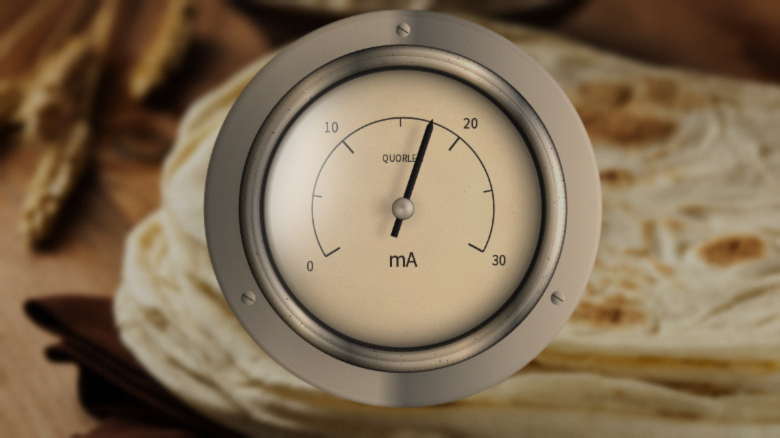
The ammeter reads 17.5 mA
